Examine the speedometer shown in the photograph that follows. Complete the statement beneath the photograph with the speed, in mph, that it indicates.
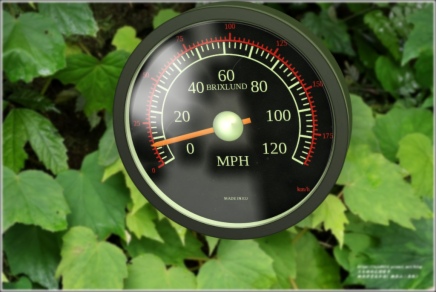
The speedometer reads 8 mph
